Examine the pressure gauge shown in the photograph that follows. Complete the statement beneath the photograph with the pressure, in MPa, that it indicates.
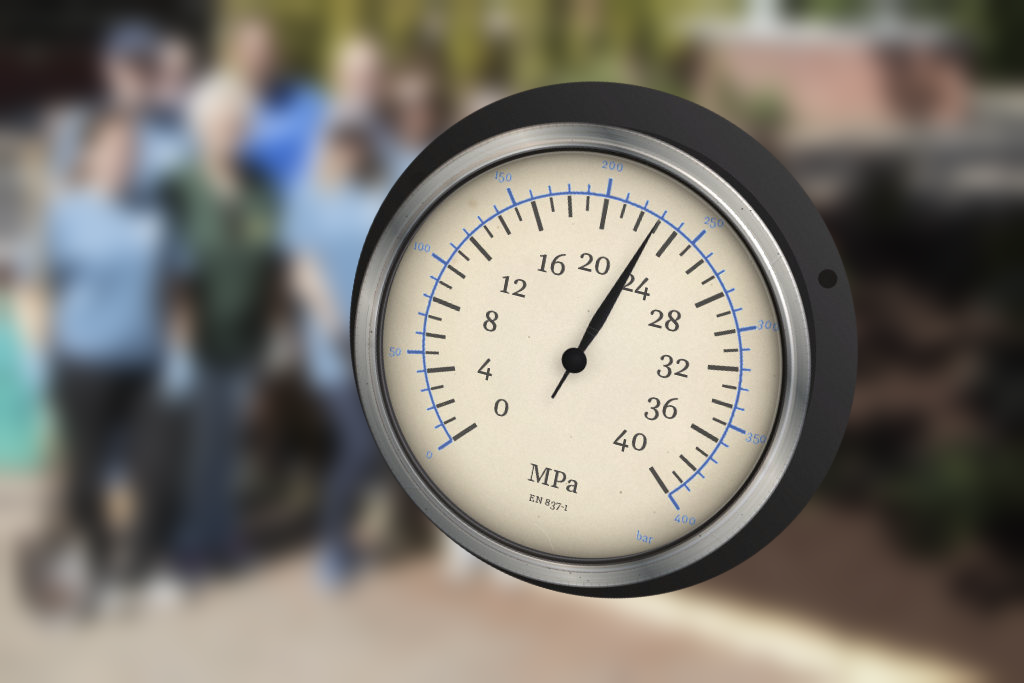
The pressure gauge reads 23 MPa
